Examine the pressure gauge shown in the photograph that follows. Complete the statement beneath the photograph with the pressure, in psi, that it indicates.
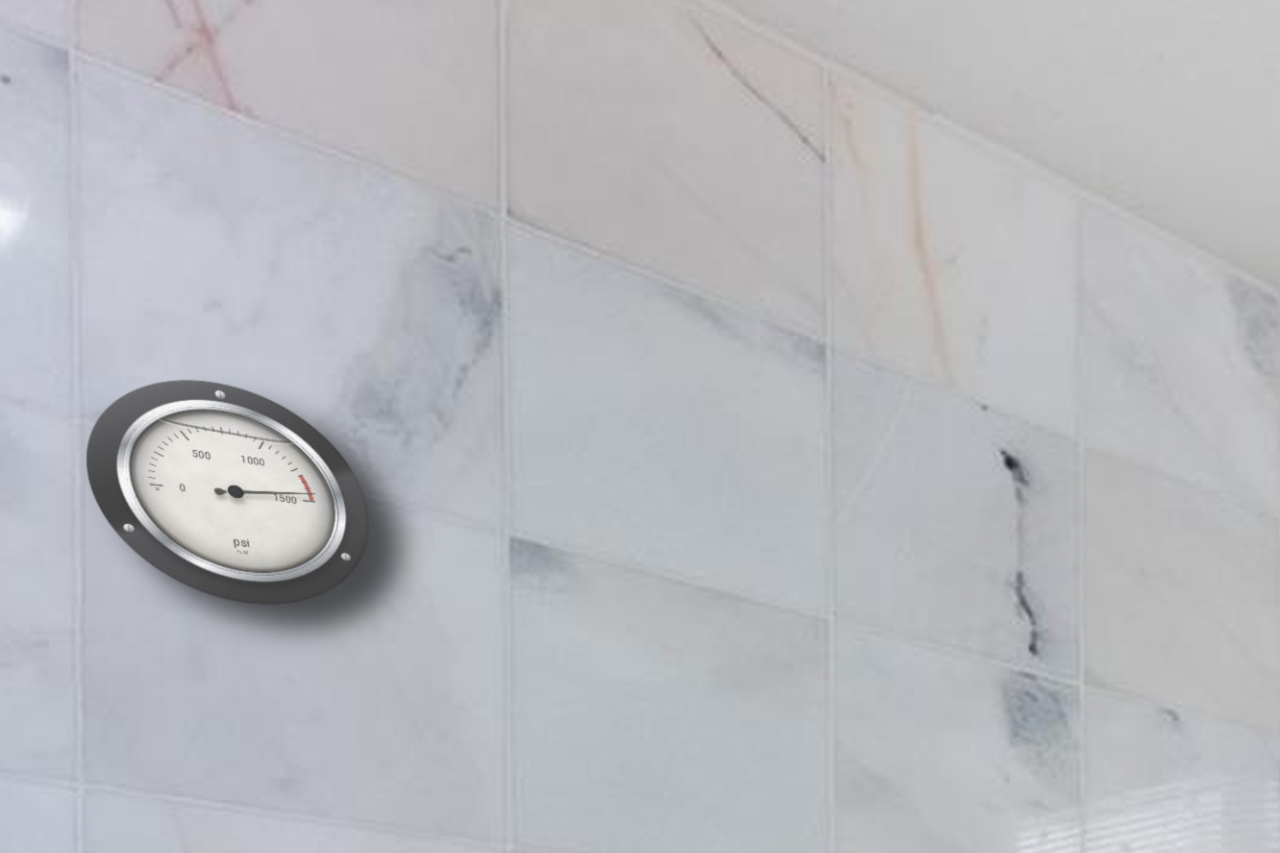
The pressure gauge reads 1450 psi
